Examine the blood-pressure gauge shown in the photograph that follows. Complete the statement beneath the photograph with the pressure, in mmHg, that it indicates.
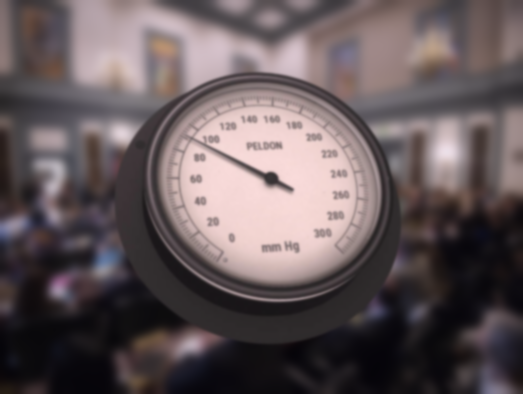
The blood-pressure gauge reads 90 mmHg
